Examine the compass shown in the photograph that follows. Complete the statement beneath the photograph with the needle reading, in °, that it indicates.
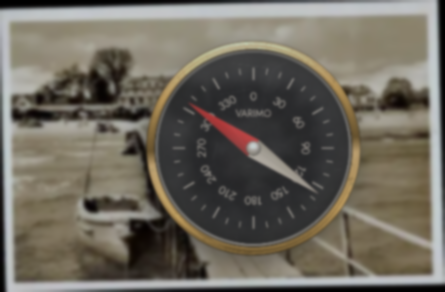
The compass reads 305 °
